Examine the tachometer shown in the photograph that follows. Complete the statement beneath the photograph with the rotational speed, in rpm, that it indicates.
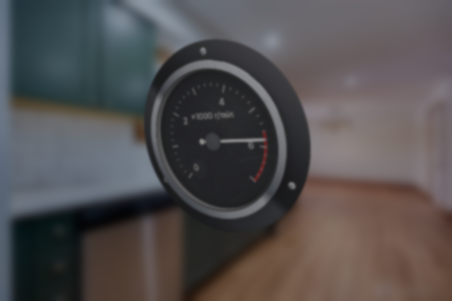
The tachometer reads 5800 rpm
